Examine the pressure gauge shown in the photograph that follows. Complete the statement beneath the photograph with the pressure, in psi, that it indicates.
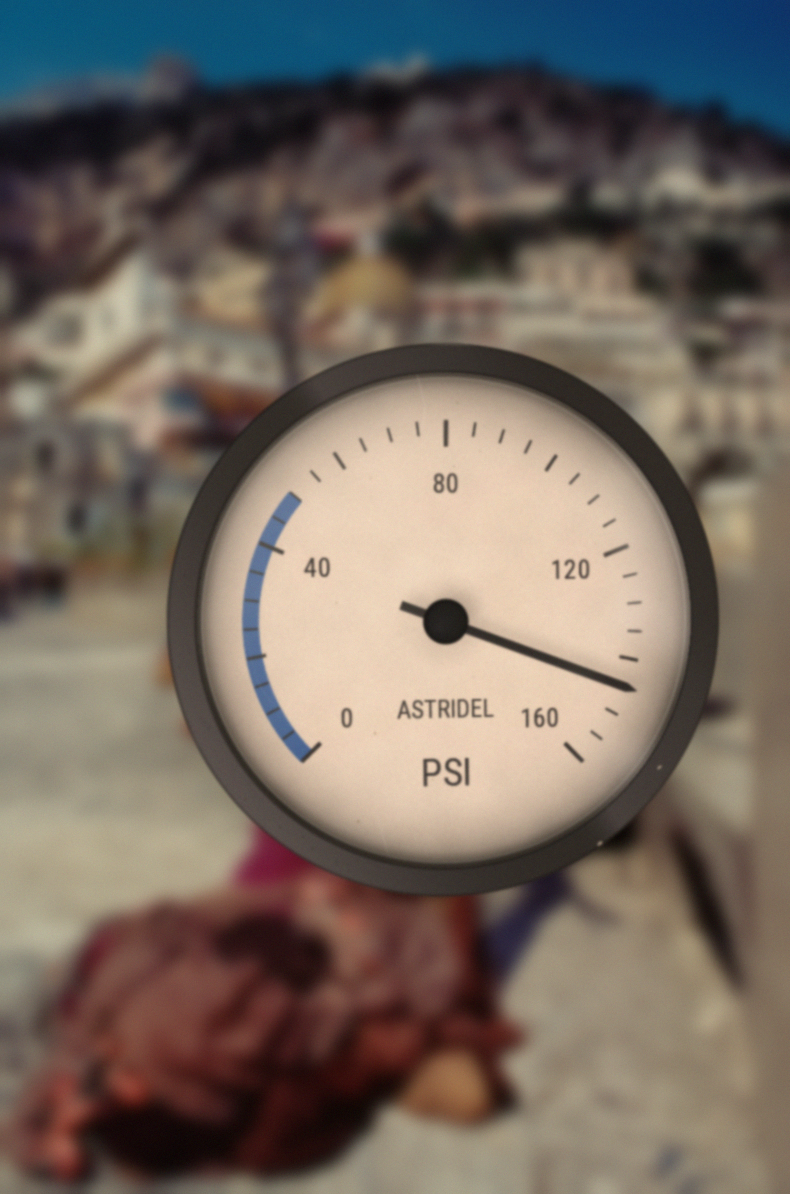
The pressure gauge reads 145 psi
